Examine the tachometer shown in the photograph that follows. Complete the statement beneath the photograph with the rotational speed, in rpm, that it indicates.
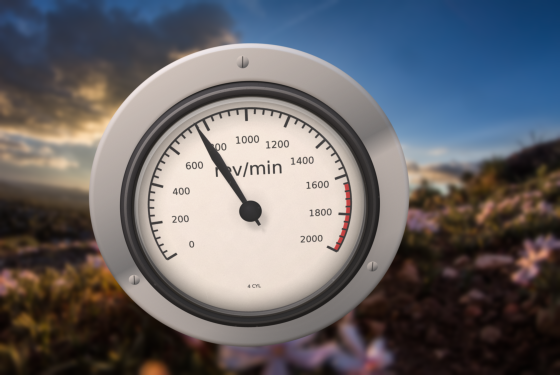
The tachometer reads 760 rpm
